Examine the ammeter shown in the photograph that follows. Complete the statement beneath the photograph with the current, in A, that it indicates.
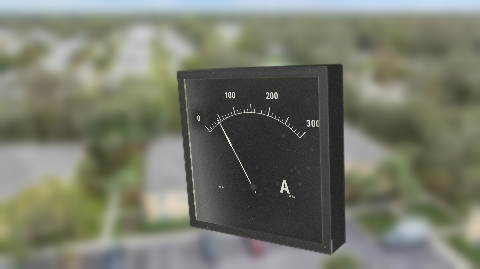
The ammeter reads 50 A
